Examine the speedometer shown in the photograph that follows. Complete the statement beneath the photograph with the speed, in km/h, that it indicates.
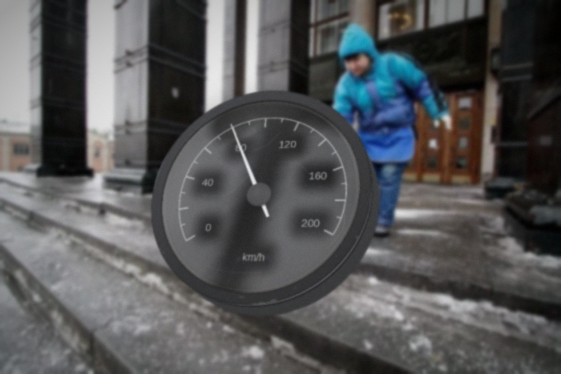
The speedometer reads 80 km/h
